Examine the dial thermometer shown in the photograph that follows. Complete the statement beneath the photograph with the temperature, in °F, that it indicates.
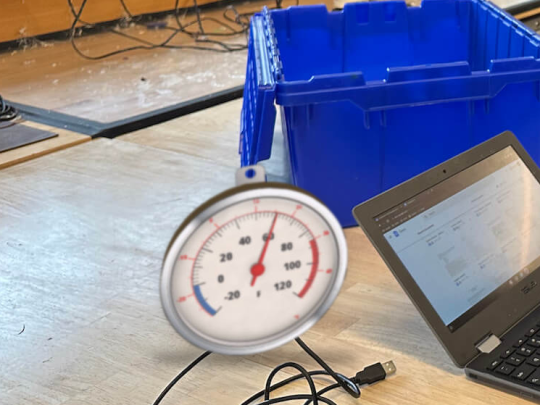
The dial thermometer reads 60 °F
